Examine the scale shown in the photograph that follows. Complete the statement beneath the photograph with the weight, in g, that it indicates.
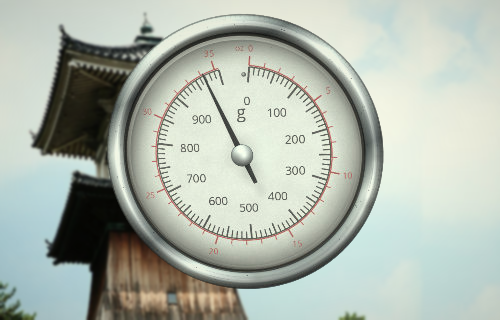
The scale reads 970 g
